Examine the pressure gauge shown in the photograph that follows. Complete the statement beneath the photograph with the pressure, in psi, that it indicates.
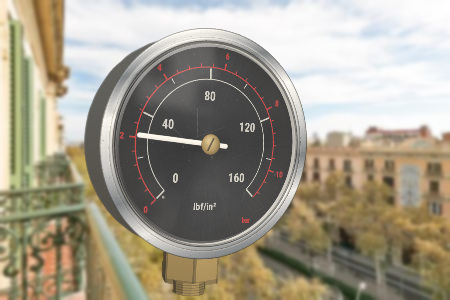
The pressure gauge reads 30 psi
